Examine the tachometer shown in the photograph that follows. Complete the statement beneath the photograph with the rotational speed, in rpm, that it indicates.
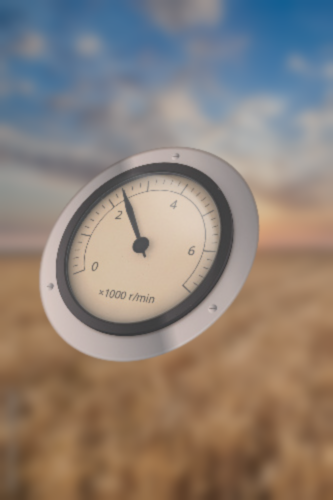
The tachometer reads 2400 rpm
